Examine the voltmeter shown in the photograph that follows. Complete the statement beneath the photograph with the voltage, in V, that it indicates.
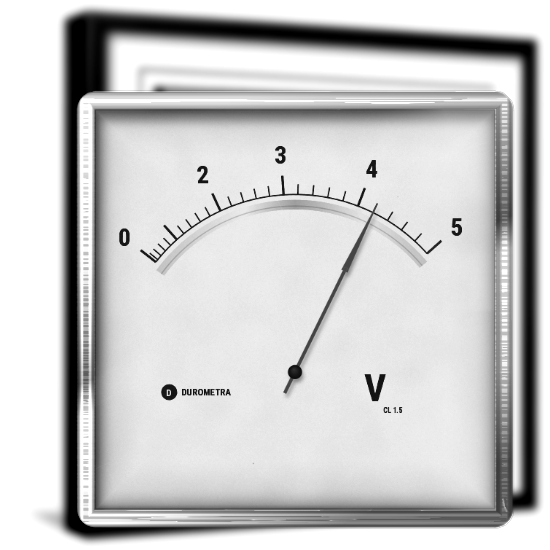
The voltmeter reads 4.2 V
